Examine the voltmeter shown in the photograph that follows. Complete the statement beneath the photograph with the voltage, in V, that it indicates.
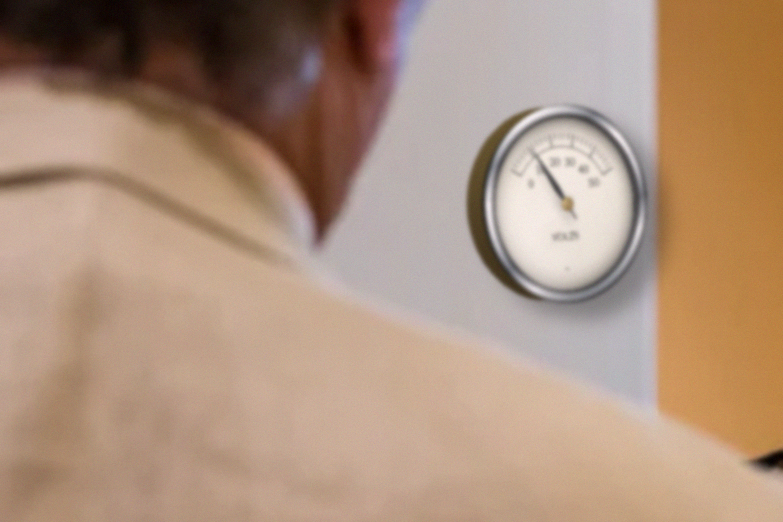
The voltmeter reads 10 V
